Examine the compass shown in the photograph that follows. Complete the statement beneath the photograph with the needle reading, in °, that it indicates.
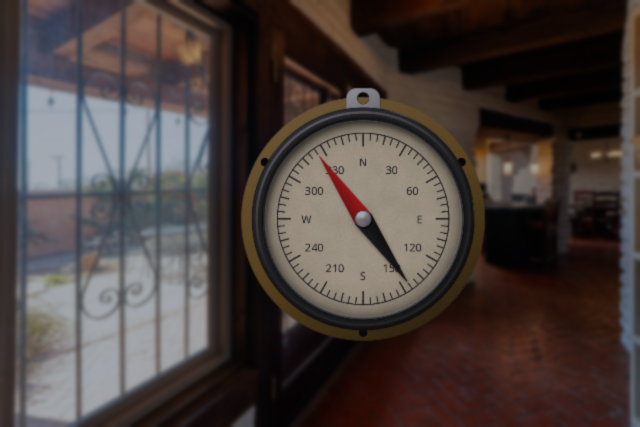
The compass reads 325 °
